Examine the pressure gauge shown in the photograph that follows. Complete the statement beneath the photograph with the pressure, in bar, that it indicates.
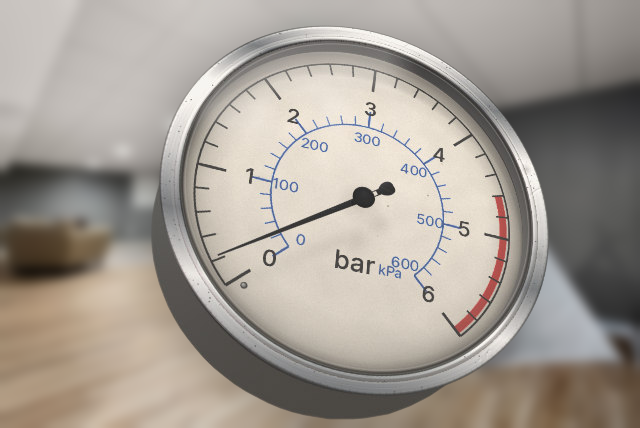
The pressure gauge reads 0.2 bar
